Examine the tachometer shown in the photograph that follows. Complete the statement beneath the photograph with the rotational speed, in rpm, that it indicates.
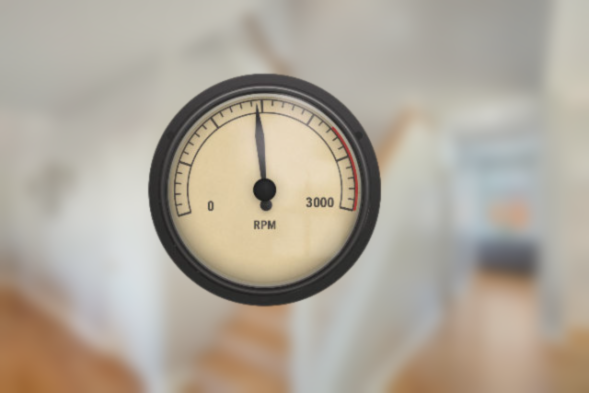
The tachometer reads 1450 rpm
